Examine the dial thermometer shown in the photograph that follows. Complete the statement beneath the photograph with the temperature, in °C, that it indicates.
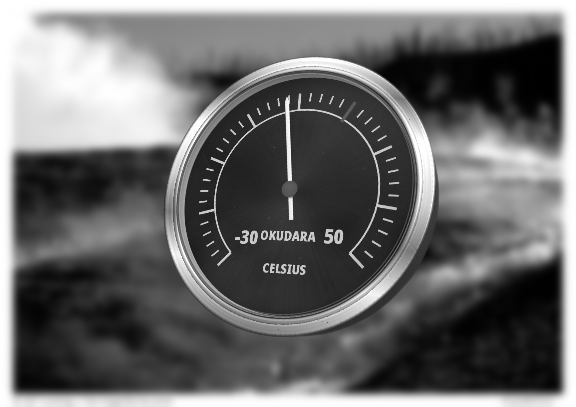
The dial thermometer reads 8 °C
